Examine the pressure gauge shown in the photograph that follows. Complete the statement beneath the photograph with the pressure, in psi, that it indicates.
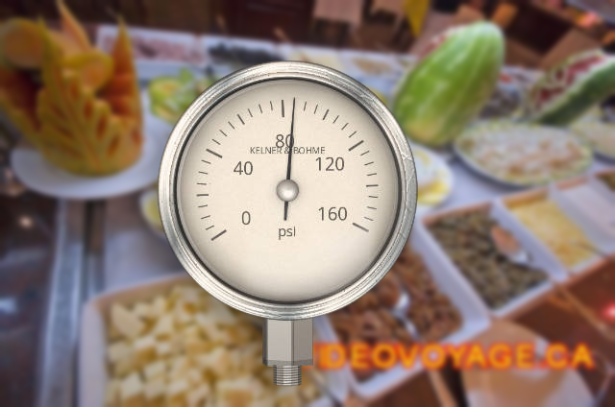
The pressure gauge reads 85 psi
